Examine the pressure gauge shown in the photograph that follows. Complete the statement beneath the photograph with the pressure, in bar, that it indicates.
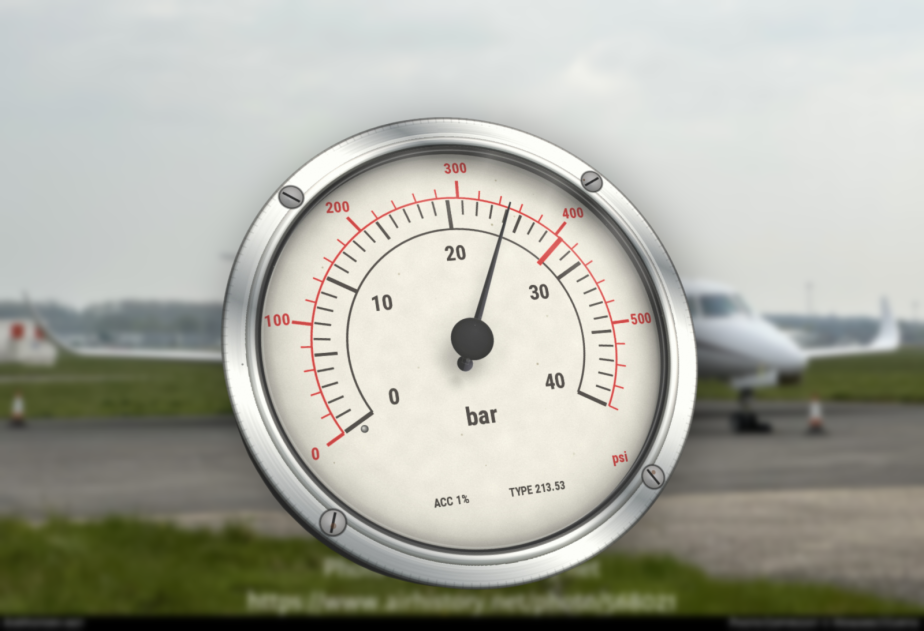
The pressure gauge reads 24 bar
